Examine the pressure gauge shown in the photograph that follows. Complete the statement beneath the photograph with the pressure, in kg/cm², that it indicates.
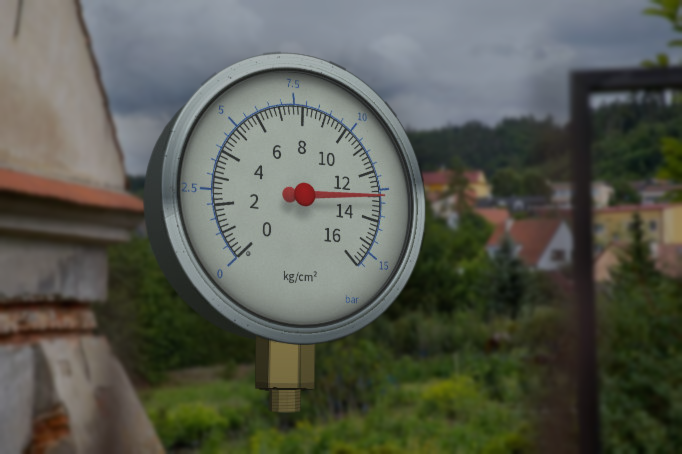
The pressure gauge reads 13 kg/cm²
